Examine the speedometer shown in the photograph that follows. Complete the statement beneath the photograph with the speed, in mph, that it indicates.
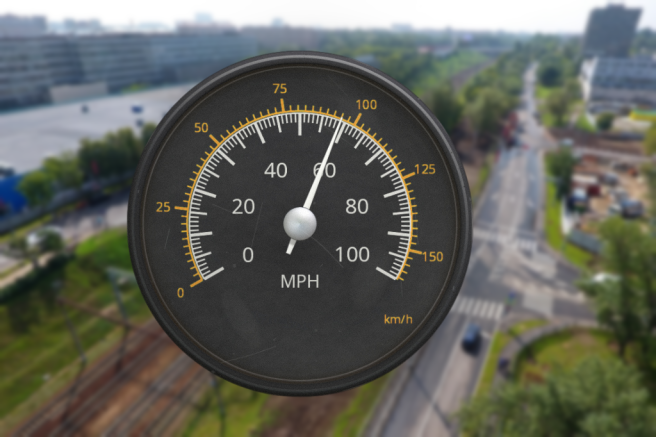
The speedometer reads 59 mph
